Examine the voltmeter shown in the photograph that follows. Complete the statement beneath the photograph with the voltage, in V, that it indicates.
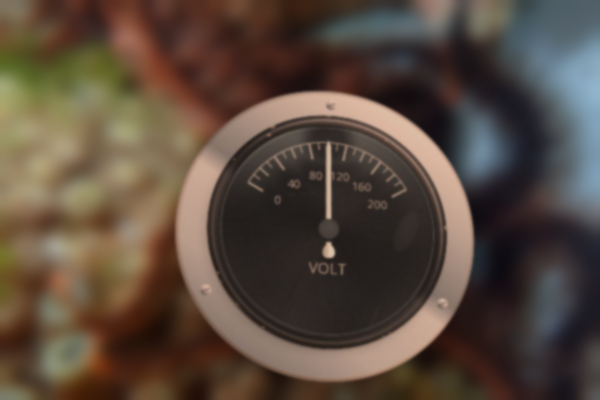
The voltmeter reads 100 V
